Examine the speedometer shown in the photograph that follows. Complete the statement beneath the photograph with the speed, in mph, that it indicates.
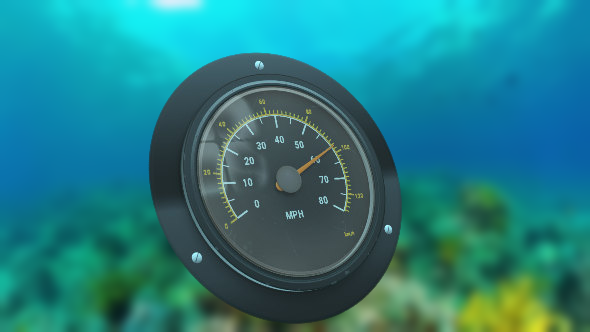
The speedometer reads 60 mph
